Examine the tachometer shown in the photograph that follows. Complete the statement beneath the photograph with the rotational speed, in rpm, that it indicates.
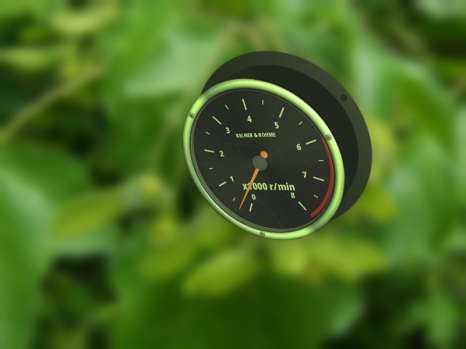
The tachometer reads 250 rpm
